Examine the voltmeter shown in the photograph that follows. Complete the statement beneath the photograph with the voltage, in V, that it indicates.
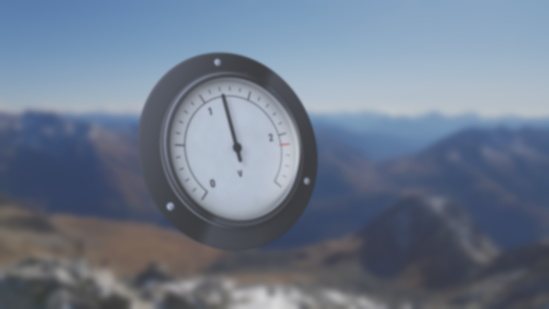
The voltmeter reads 1.2 V
